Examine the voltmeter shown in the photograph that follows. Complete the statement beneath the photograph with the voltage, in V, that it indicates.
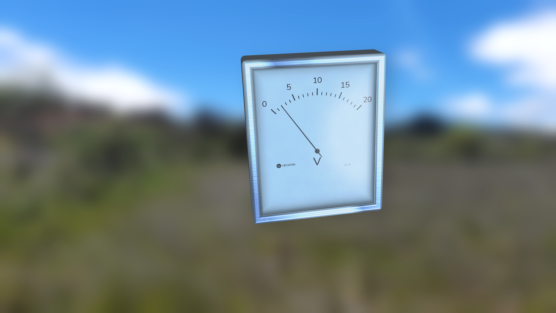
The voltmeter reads 2 V
